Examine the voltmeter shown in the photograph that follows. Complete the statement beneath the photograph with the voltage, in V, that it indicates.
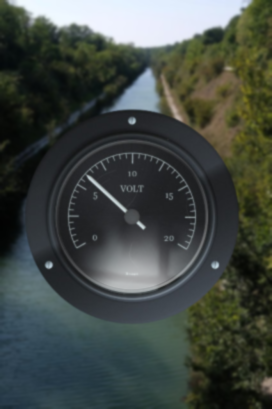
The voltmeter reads 6 V
